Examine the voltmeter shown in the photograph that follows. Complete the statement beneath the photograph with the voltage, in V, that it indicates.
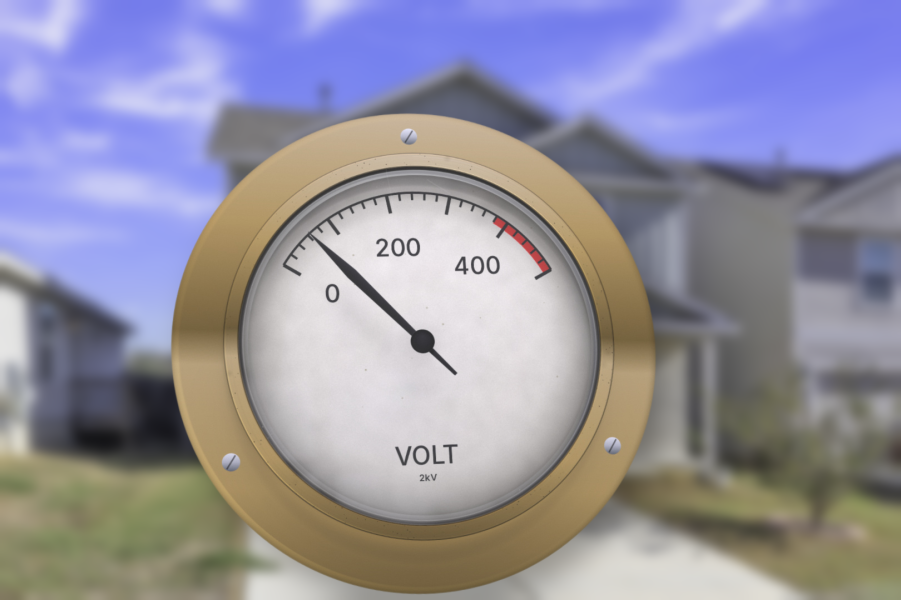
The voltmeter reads 60 V
